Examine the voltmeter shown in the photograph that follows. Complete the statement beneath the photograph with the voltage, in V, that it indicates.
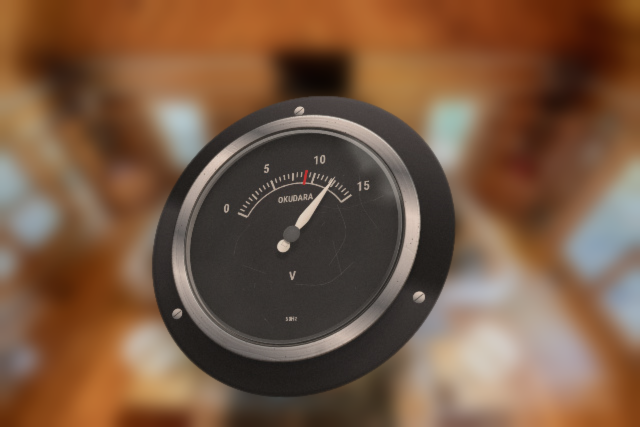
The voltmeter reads 12.5 V
